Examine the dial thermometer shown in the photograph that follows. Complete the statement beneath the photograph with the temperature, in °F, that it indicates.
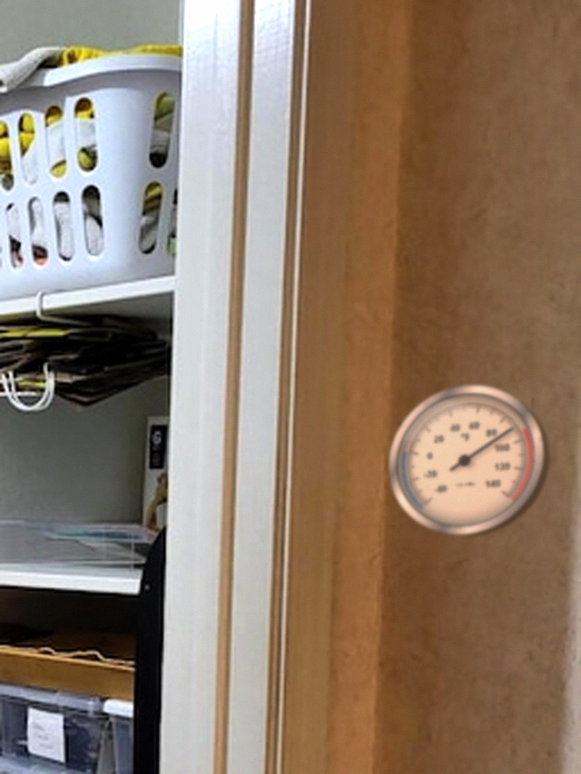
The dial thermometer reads 90 °F
